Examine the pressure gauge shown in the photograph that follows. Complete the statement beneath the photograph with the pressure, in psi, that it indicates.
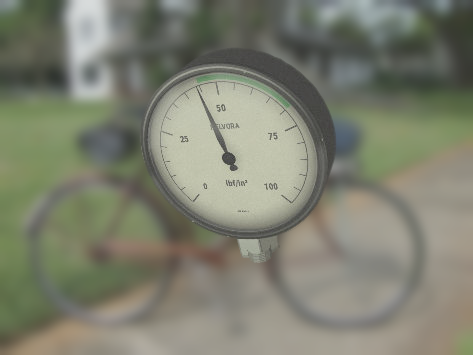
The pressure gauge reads 45 psi
